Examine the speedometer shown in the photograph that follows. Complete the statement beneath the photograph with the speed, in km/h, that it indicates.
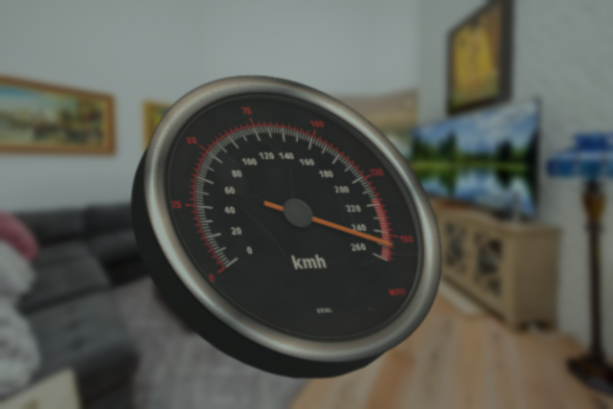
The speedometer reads 250 km/h
